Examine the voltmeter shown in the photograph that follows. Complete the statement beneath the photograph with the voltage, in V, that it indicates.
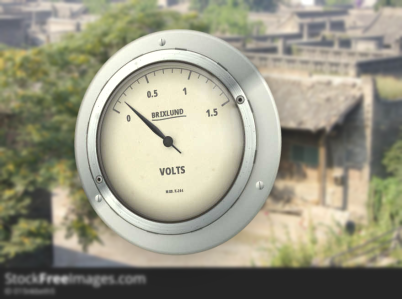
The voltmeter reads 0.15 V
